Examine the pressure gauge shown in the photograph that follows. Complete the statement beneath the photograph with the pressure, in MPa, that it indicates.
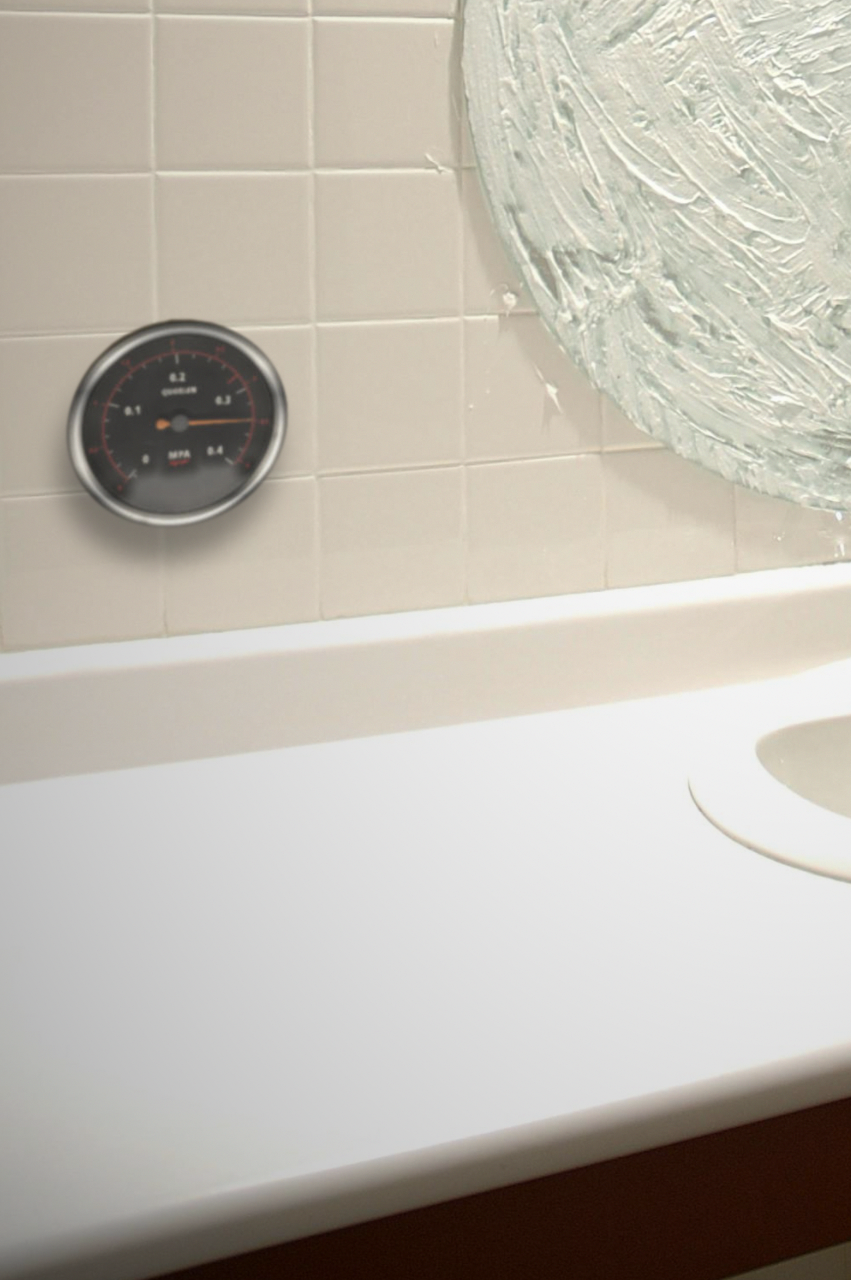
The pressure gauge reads 0.34 MPa
